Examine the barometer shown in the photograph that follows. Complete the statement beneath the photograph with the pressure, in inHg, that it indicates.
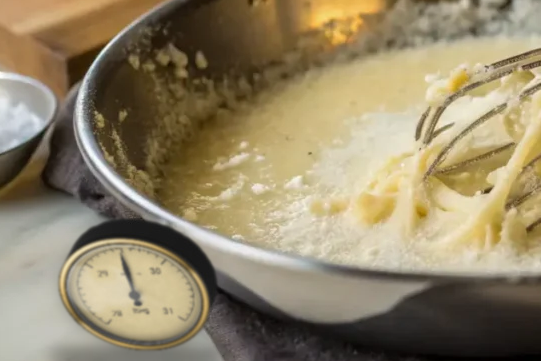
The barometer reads 29.5 inHg
